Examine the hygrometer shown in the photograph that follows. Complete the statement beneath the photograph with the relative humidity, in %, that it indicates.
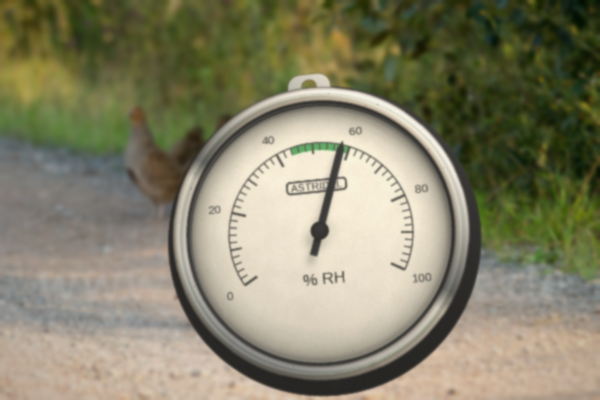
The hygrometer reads 58 %
